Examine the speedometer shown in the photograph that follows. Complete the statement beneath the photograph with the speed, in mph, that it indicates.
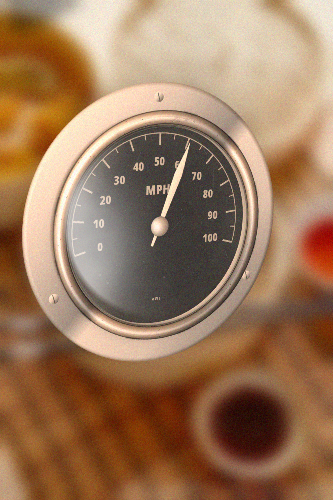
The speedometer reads 60 mph
